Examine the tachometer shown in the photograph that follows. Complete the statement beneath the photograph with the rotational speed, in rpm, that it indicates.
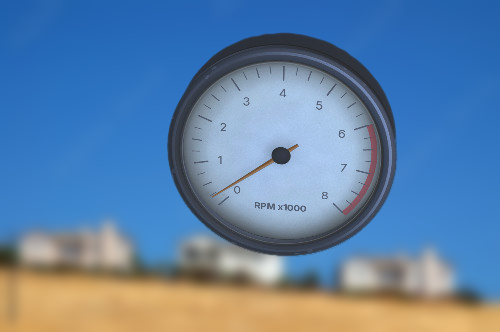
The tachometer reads 250 rpm
